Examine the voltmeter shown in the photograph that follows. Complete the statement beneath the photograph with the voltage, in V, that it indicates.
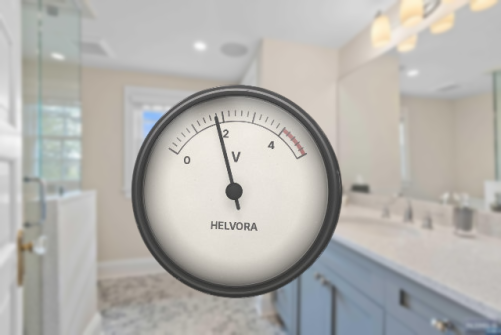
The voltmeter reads 1.8 V
